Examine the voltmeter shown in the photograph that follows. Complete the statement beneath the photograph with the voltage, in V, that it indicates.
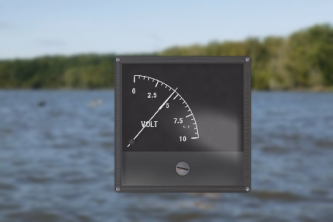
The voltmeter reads 4.5 V
